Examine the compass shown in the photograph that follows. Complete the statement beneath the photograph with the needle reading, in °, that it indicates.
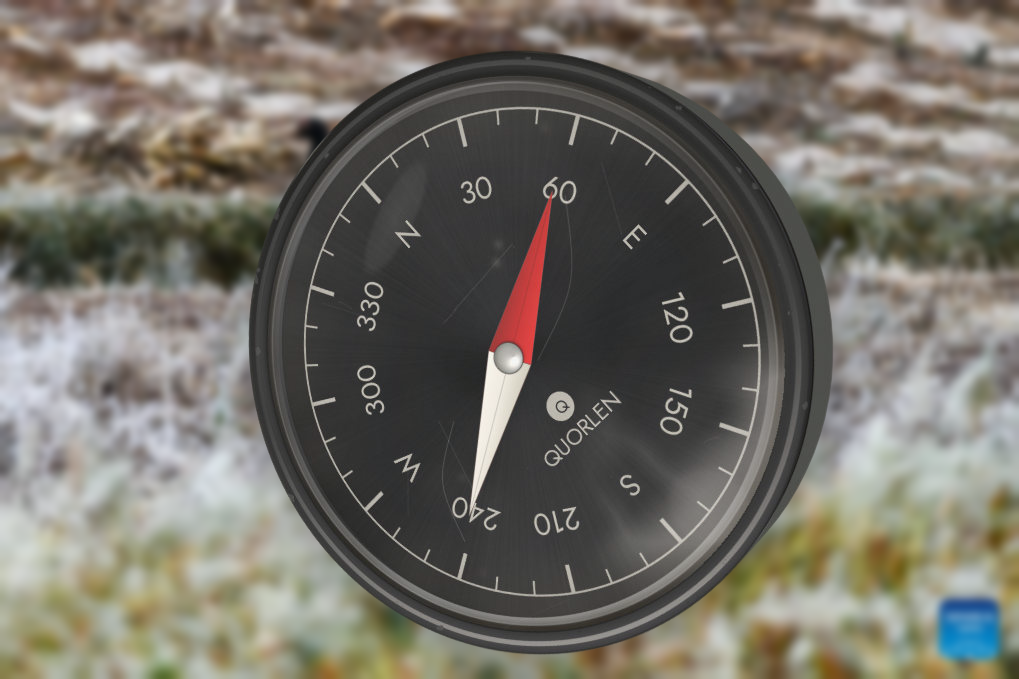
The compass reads 60 °
